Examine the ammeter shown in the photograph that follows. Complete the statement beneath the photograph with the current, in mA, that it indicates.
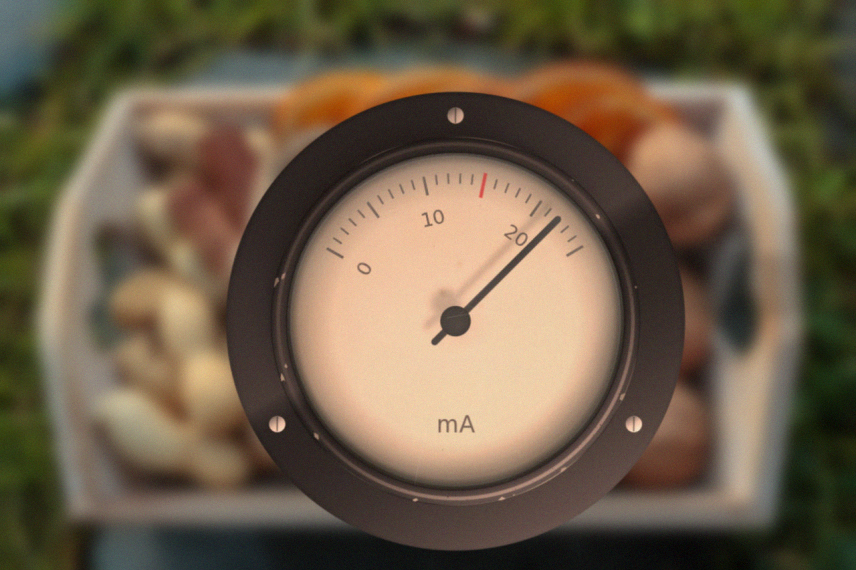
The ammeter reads 22 mA
